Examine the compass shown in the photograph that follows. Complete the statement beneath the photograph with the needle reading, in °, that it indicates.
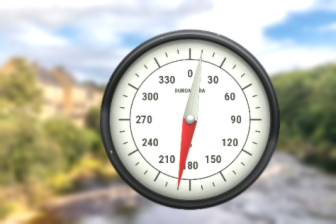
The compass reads 190 °
